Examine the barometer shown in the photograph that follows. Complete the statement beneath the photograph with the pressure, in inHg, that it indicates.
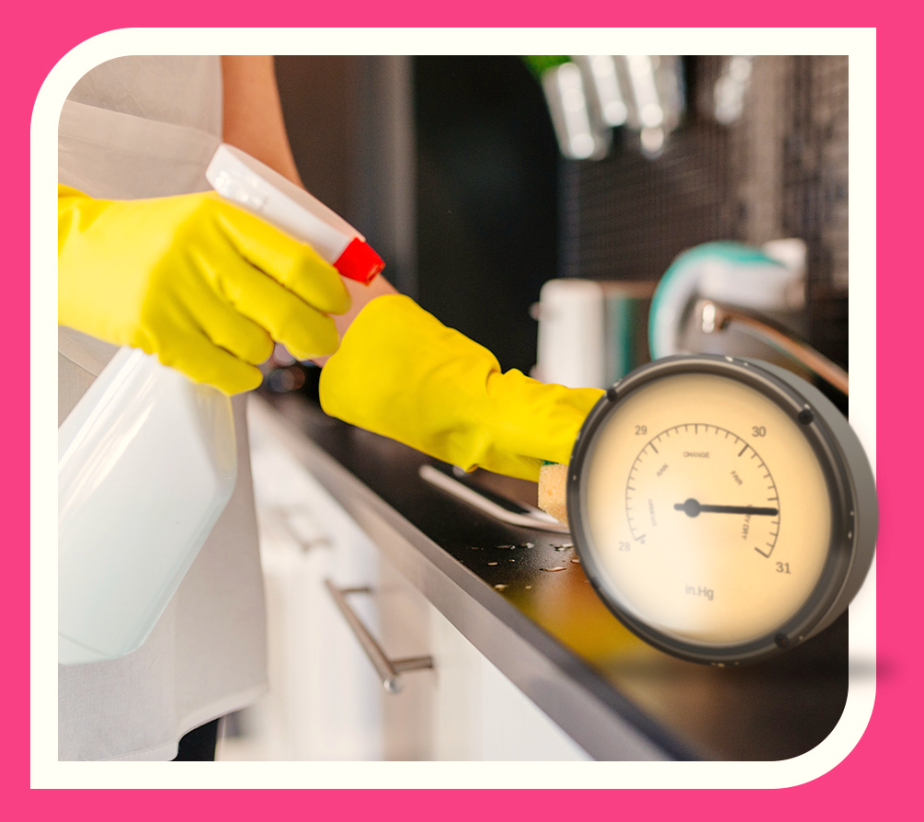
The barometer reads 30.6 inHg
